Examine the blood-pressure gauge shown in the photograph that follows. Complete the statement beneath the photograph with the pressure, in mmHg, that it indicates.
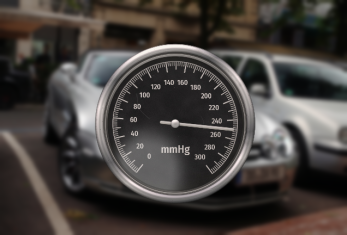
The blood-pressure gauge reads 250 mmHg
